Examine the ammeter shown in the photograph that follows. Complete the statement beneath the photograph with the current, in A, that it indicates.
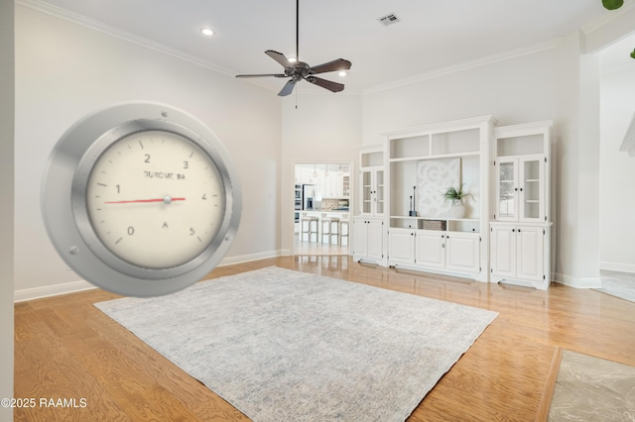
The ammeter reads 0.7 A
